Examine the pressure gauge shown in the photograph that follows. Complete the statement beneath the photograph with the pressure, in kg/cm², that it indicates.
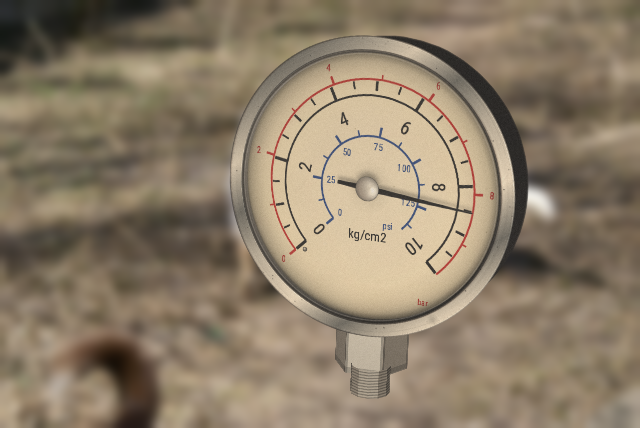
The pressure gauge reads 8.5 kg/cm²
